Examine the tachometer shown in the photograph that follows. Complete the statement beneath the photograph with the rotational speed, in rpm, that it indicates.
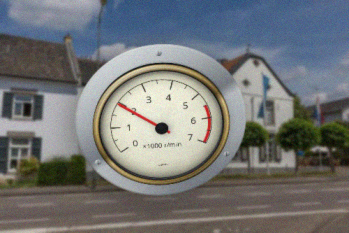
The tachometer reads 2000 rpm
